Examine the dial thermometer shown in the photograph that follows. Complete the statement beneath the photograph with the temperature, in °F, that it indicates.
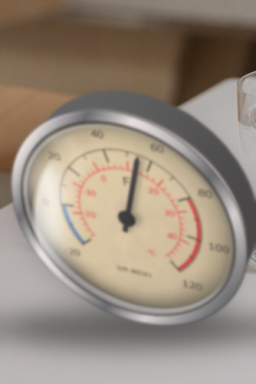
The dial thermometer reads 55 °F
